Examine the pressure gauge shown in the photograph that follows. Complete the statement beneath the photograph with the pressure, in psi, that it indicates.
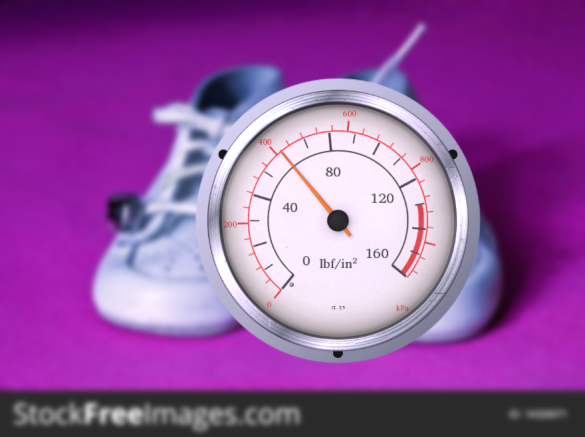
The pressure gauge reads 60 psi
